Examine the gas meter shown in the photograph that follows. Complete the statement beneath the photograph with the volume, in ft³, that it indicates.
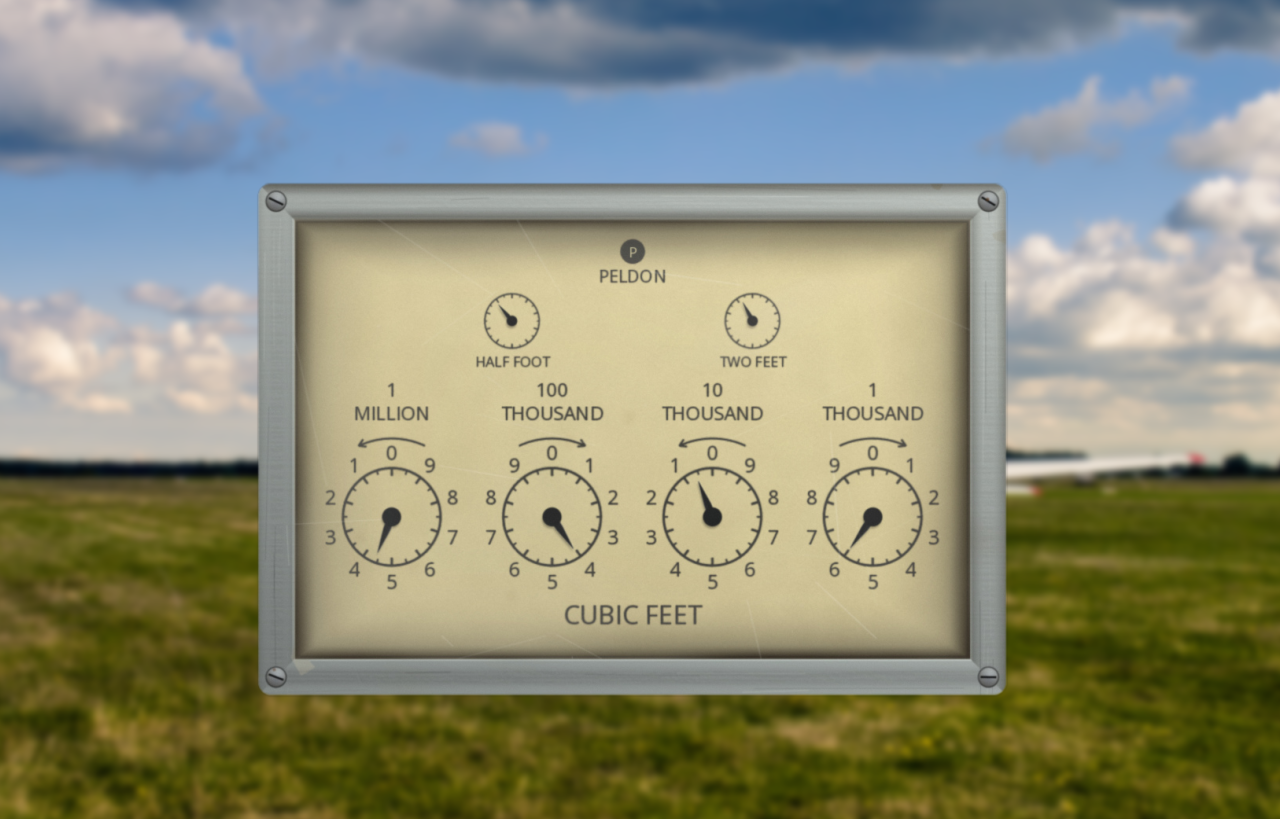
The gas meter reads 440600 ft³
